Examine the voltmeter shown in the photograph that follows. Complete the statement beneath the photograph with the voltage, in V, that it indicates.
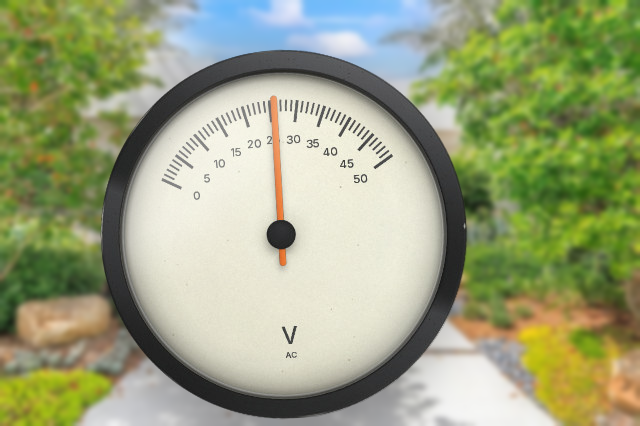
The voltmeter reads 26 V
